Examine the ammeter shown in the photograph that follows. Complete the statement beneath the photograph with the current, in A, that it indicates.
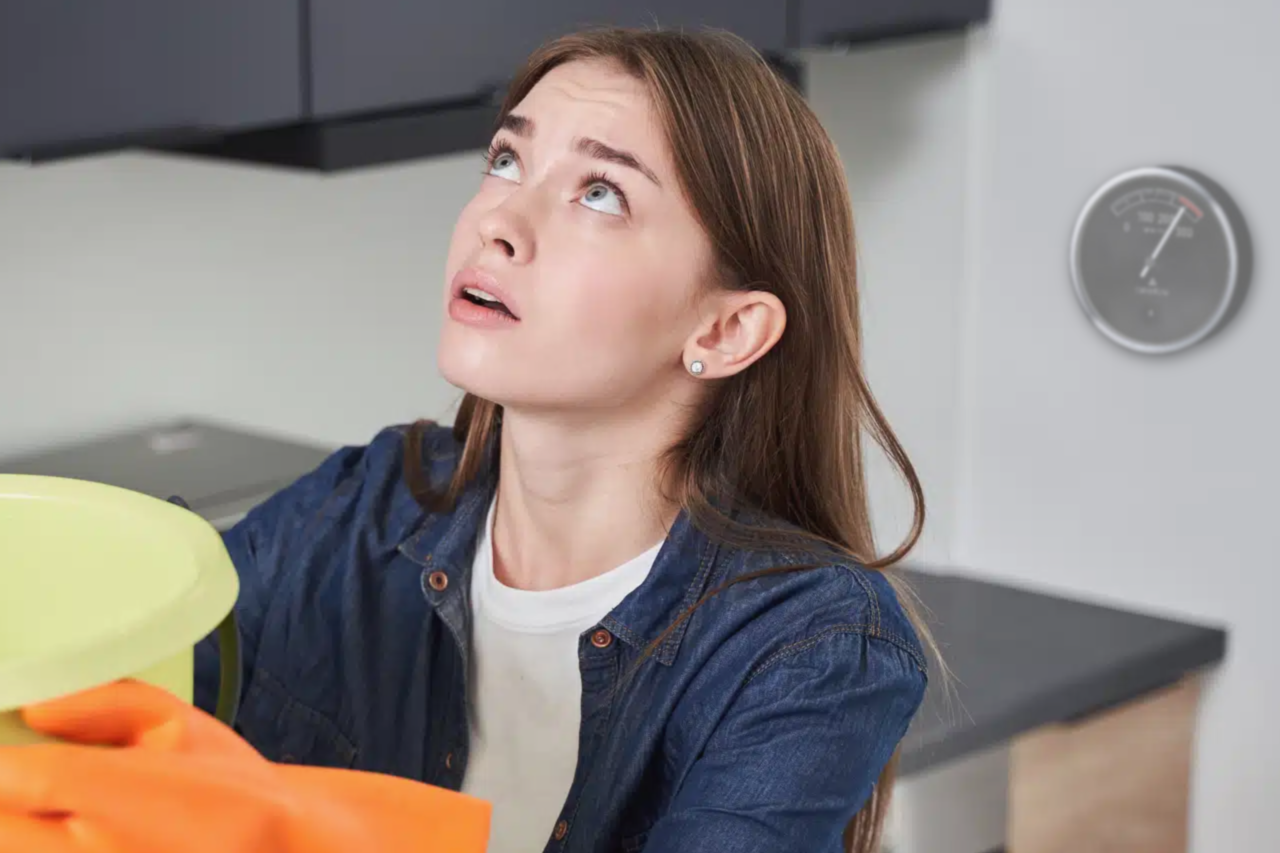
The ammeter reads 250 A
